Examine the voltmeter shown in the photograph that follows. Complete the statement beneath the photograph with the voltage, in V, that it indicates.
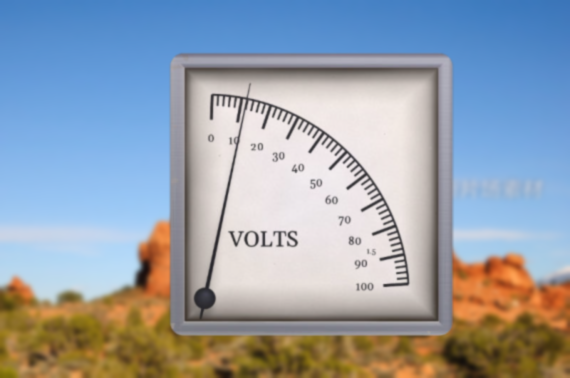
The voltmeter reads 12 V
